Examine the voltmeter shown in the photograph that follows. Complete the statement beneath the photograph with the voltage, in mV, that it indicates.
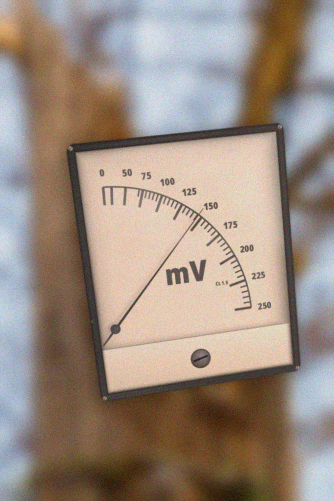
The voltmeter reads 145 mV
